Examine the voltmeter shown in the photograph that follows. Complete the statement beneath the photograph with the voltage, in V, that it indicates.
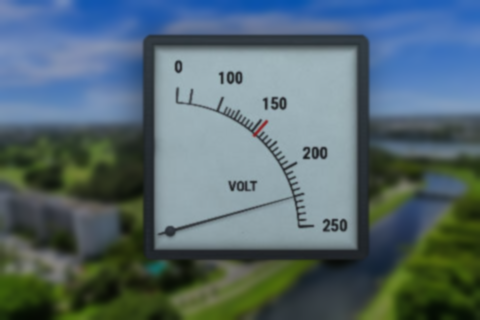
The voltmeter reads 225 V
